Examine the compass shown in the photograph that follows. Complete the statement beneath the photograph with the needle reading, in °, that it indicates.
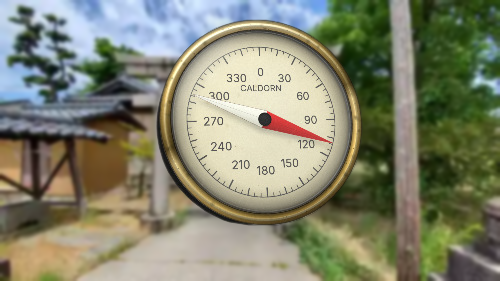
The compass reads 110 °
